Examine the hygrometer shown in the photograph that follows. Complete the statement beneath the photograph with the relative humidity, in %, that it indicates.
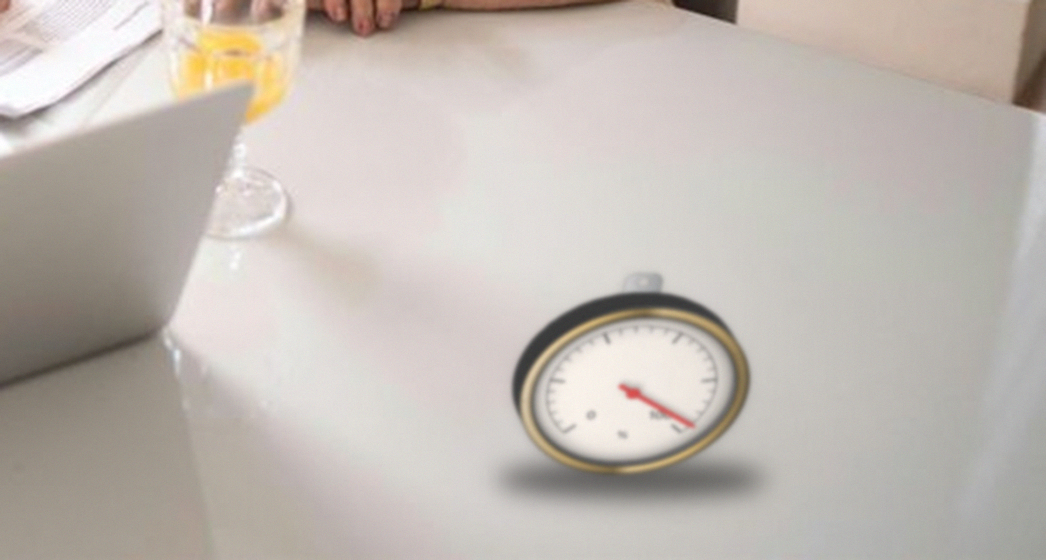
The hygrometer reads 96 %
